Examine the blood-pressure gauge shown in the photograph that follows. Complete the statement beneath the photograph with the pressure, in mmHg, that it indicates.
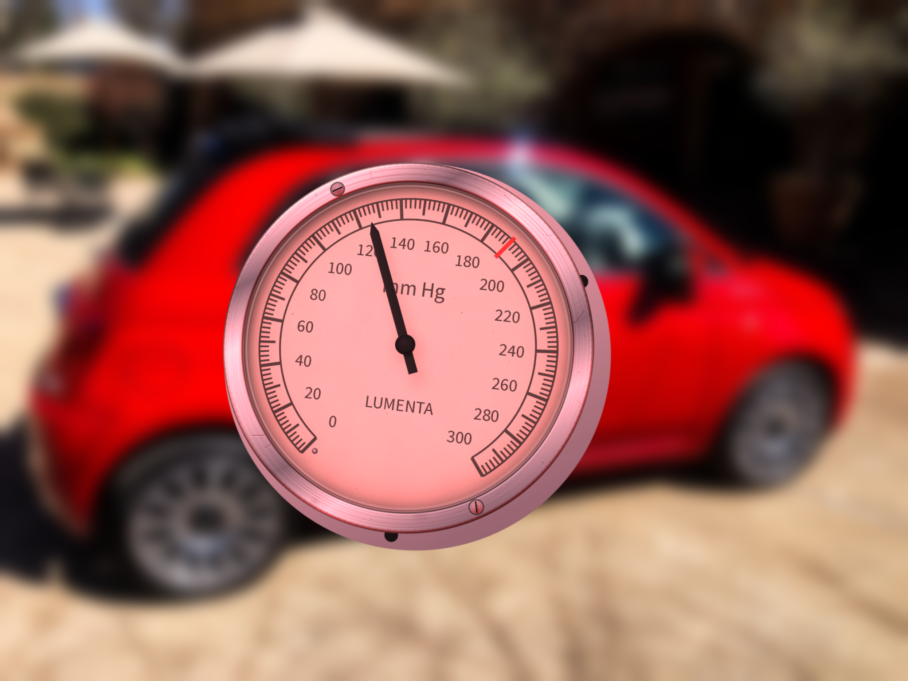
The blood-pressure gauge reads 126 mmHg
